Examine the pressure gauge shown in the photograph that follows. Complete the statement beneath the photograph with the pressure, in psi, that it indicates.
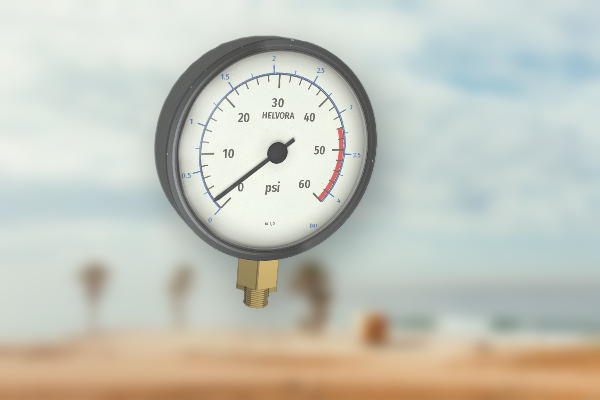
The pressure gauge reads 2 psi
